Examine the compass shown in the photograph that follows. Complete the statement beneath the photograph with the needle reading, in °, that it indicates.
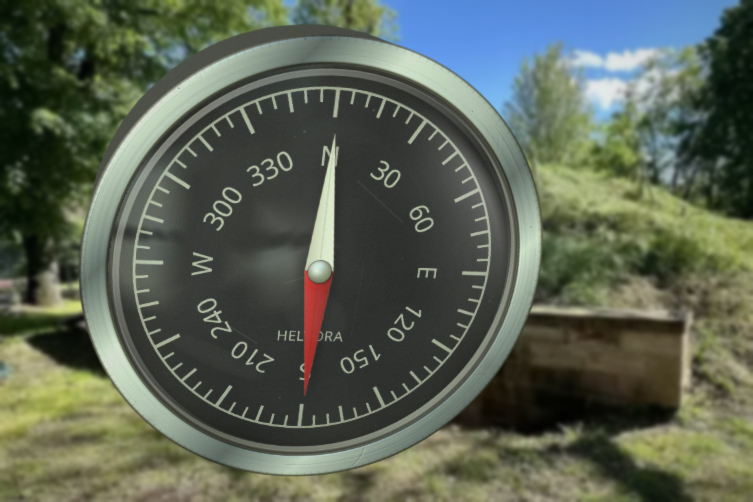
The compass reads 180 °
